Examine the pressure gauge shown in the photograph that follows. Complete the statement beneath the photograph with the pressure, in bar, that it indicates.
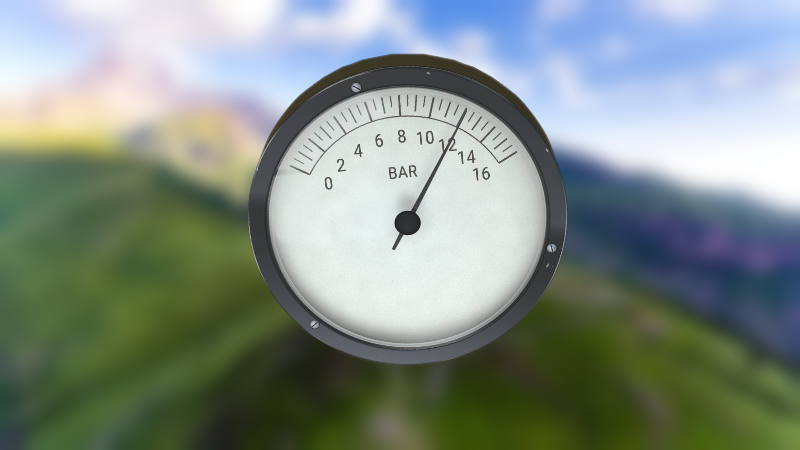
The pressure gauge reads 12 bar
